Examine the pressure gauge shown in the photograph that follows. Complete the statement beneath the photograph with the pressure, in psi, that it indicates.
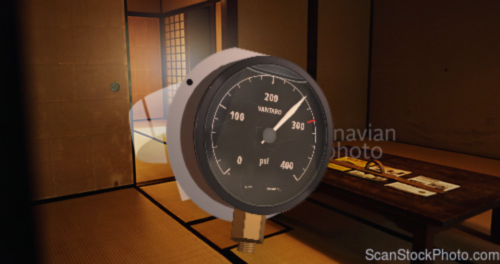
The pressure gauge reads 260 psi
